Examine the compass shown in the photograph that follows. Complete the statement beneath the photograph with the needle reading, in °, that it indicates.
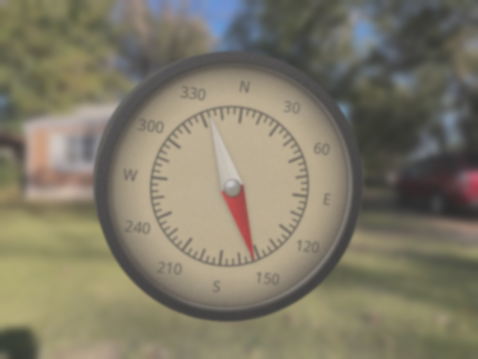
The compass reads 155 °
